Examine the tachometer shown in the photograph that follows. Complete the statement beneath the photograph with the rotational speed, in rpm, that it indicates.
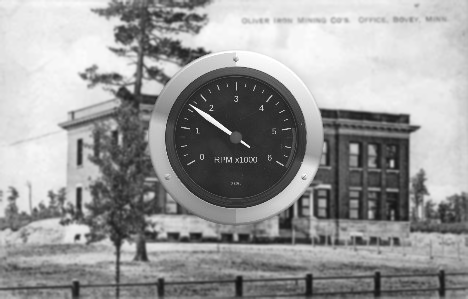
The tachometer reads 1625 rpm
